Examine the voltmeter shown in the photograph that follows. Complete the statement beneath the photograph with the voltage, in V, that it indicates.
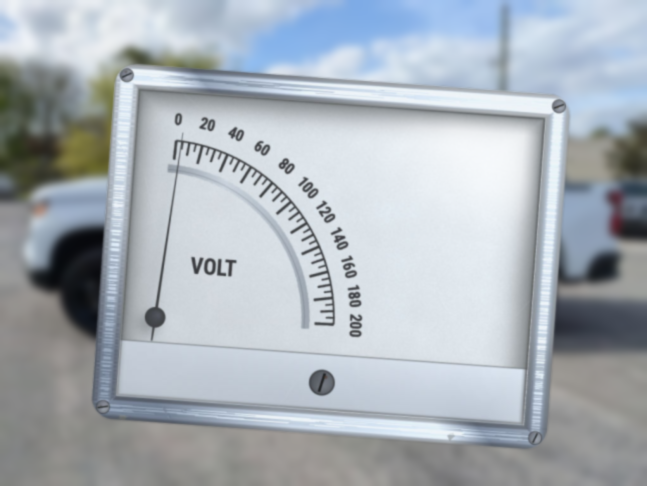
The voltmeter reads 5 V
